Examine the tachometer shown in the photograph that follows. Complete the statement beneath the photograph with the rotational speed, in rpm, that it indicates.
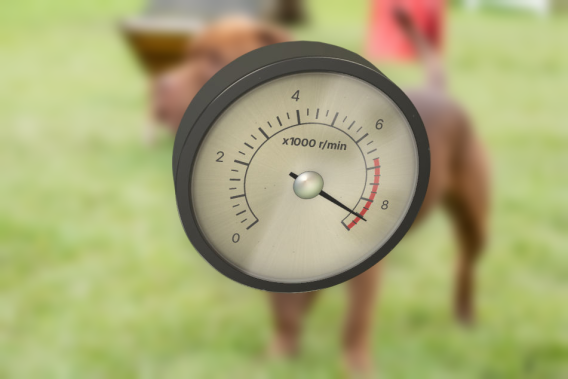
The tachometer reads 8500 rpm
